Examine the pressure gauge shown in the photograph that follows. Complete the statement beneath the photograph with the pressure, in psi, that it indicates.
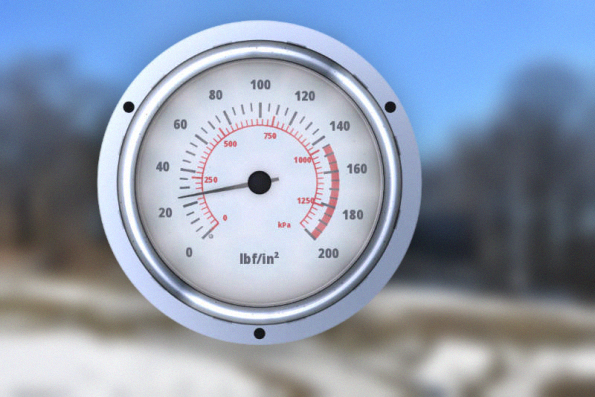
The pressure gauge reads 25 psi
